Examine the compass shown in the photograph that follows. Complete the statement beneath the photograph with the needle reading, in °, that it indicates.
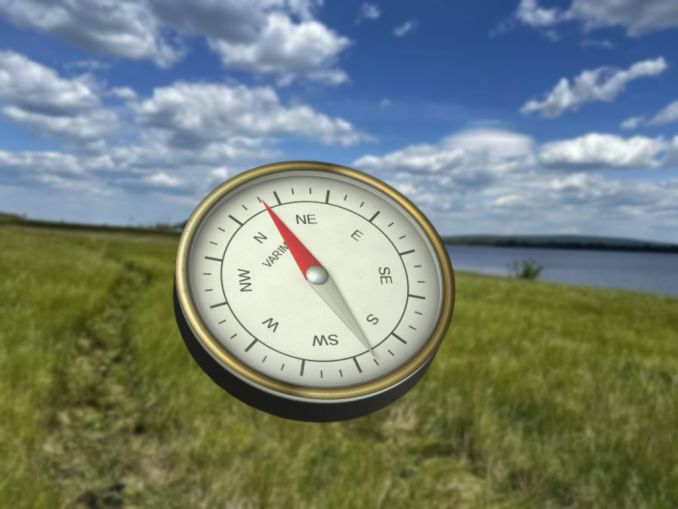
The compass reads 20 °
